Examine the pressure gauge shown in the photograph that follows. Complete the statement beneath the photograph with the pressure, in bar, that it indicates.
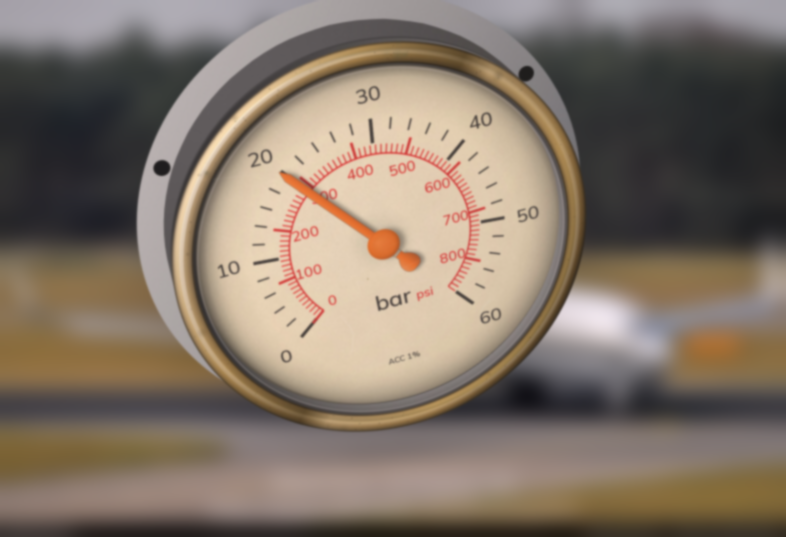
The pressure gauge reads 20 bar
